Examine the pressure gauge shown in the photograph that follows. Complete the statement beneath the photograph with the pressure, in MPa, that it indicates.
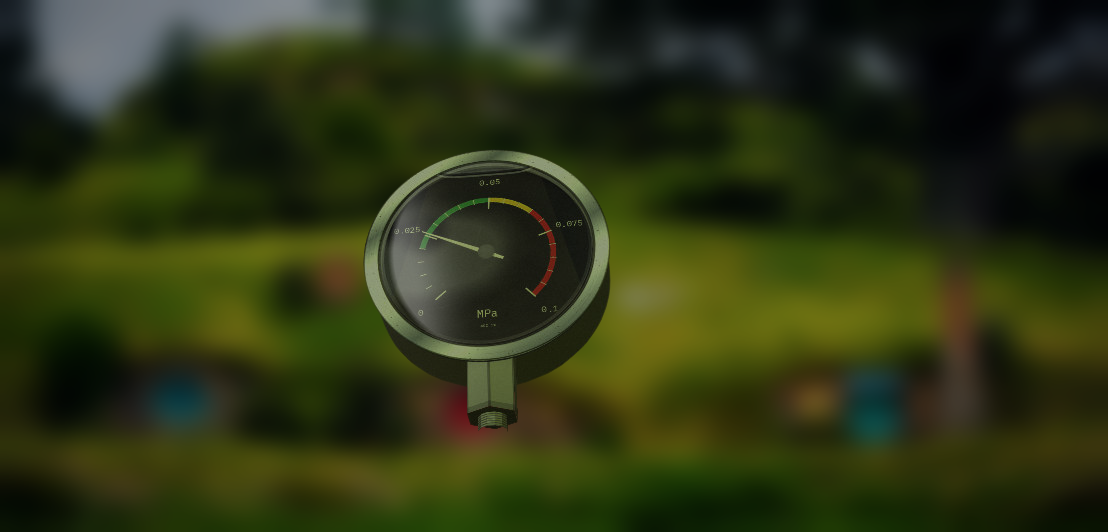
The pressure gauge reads 0.025 MPa
